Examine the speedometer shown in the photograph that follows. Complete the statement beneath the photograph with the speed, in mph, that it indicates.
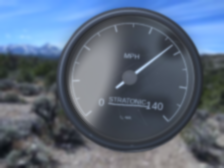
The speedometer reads 95 mph
